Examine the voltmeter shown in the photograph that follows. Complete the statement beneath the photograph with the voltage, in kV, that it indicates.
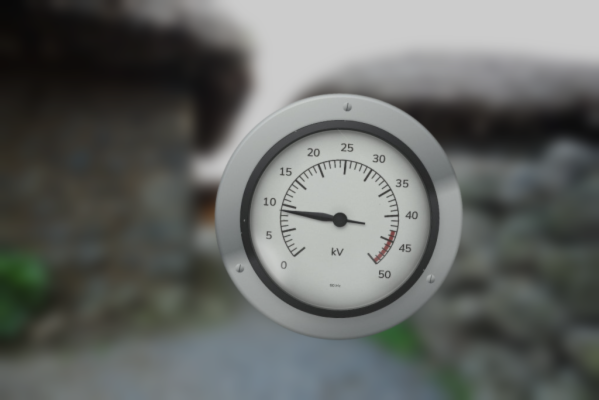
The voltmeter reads 9 kV
